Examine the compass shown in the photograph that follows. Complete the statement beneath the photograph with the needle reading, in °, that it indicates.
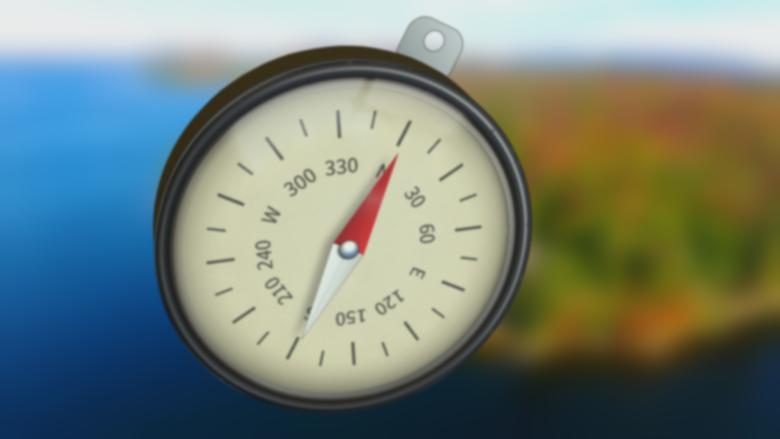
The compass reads 0 °
